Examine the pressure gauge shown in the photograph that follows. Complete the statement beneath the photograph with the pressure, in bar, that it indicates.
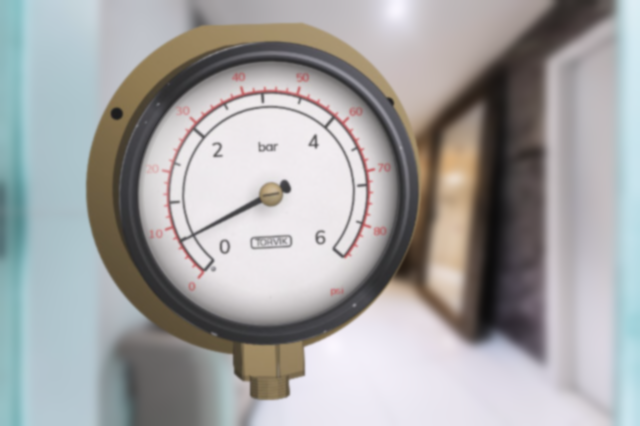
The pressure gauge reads 0.5 bar
